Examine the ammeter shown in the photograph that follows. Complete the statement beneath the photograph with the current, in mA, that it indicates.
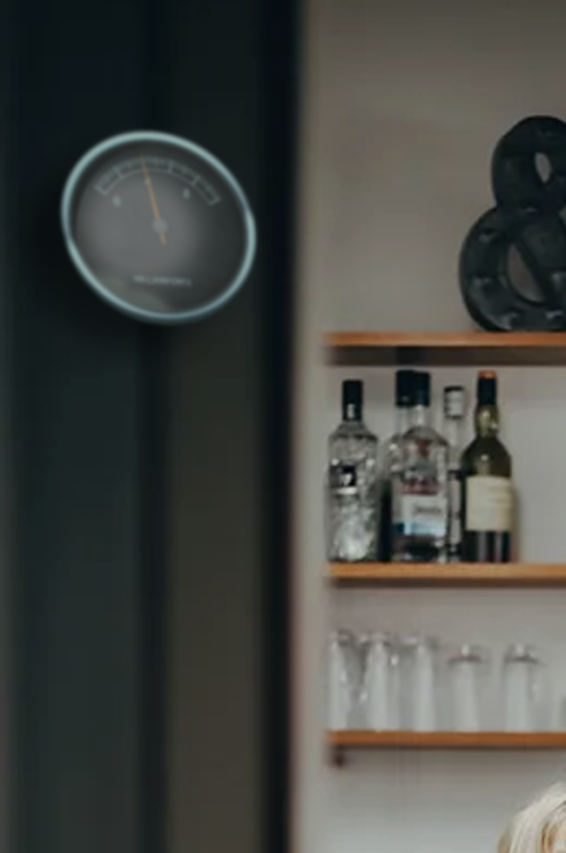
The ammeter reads 4 mA
